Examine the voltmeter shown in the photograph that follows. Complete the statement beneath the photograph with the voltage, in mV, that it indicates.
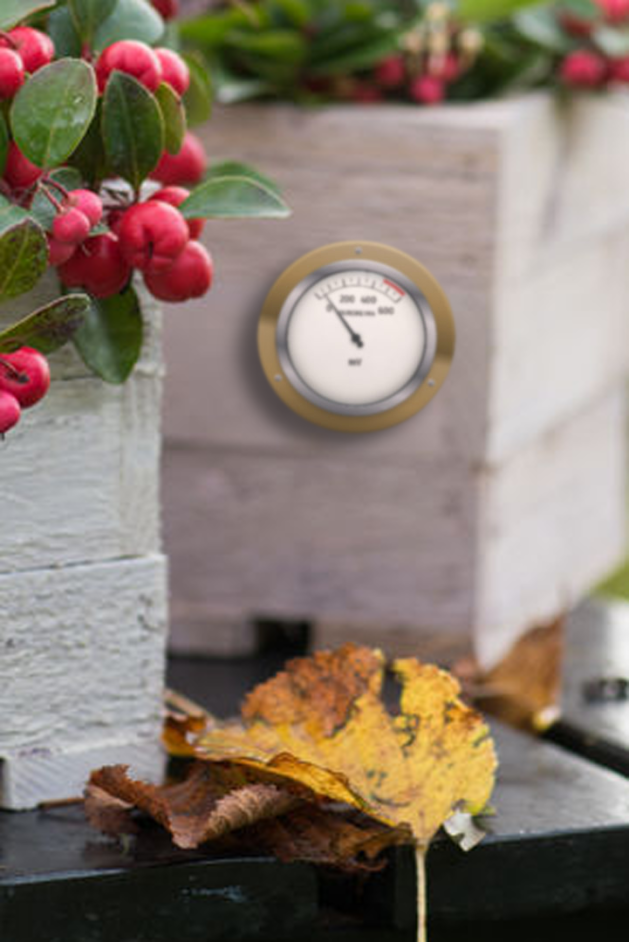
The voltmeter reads 50 mV
